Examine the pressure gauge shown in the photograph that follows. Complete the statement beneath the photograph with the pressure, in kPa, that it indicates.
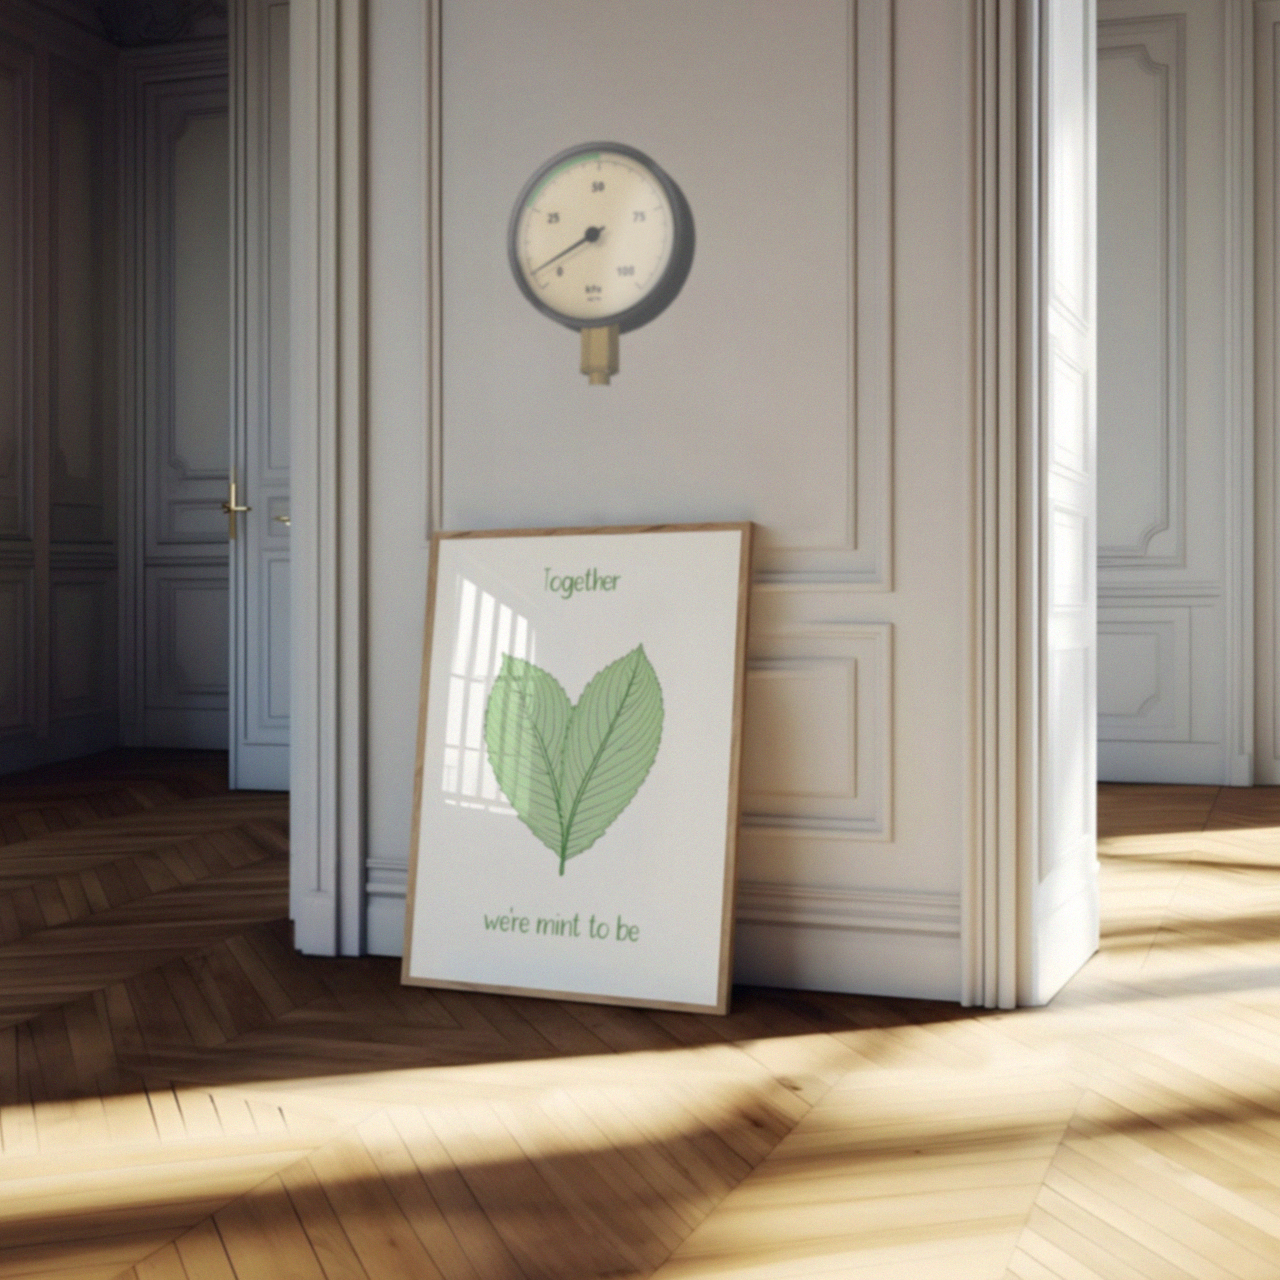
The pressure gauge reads 5 kPa
